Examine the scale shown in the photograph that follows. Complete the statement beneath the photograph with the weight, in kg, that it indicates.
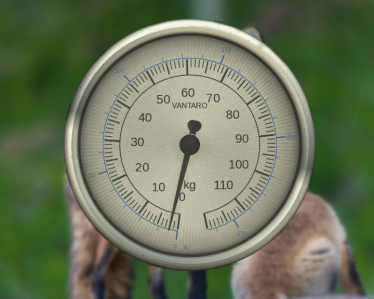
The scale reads 2 kg
